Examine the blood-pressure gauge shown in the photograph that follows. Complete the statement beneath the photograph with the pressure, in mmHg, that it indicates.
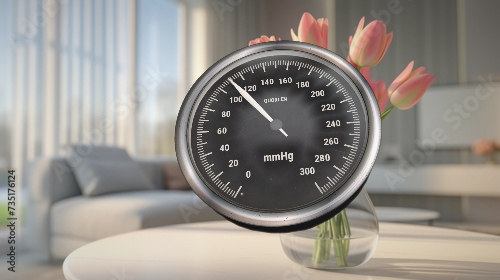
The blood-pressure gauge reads 110 mmHg
